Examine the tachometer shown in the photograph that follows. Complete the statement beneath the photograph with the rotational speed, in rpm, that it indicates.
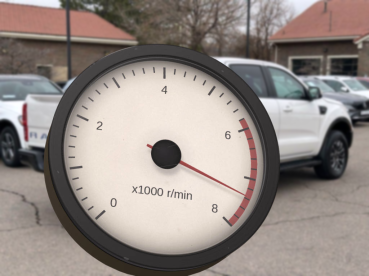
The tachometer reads 7400 rpm
